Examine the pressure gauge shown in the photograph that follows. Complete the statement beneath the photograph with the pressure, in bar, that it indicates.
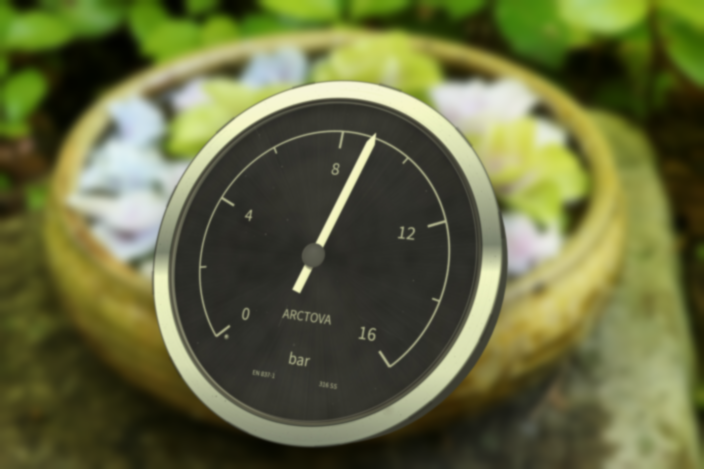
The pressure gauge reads 9 bar
